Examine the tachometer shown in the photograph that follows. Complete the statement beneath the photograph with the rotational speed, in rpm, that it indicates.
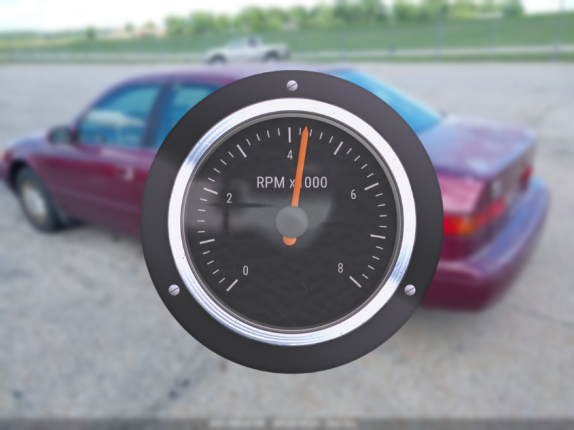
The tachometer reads 4300 rpm
